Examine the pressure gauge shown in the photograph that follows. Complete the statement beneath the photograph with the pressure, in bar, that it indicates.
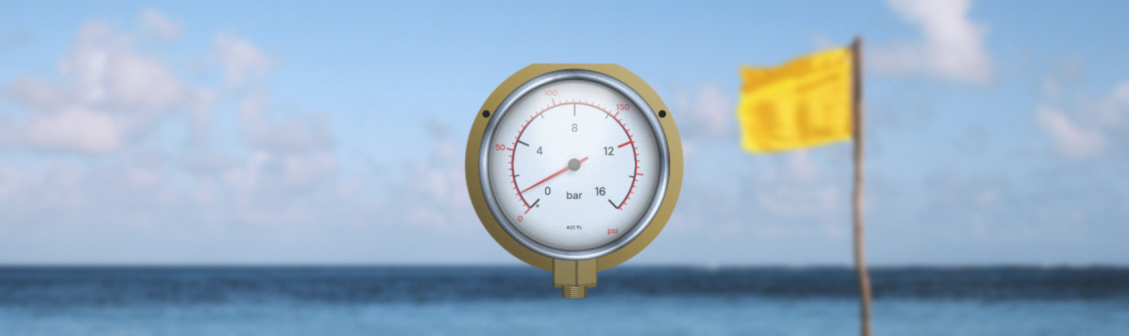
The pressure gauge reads 1 bar
